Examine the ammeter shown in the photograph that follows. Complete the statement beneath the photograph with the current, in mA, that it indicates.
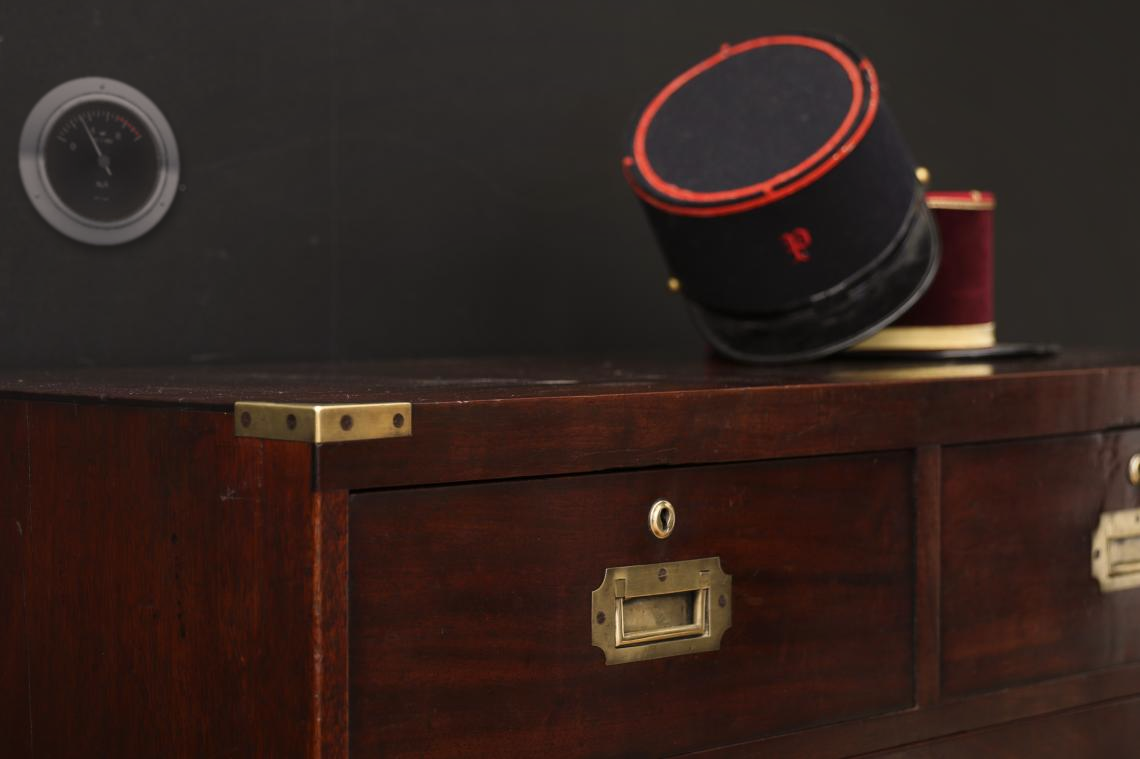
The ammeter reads 3 mA
